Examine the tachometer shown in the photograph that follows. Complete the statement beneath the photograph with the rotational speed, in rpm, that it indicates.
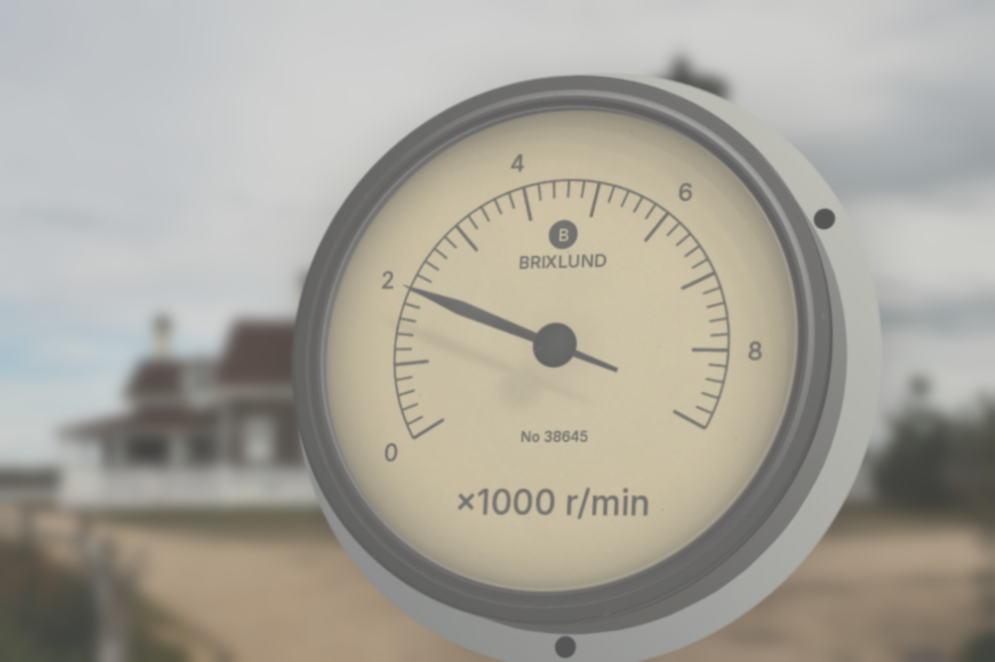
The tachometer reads 2000 rpm
